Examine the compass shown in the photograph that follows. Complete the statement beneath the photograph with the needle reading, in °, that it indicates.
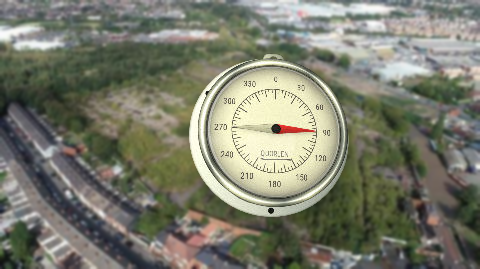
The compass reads 90 °
